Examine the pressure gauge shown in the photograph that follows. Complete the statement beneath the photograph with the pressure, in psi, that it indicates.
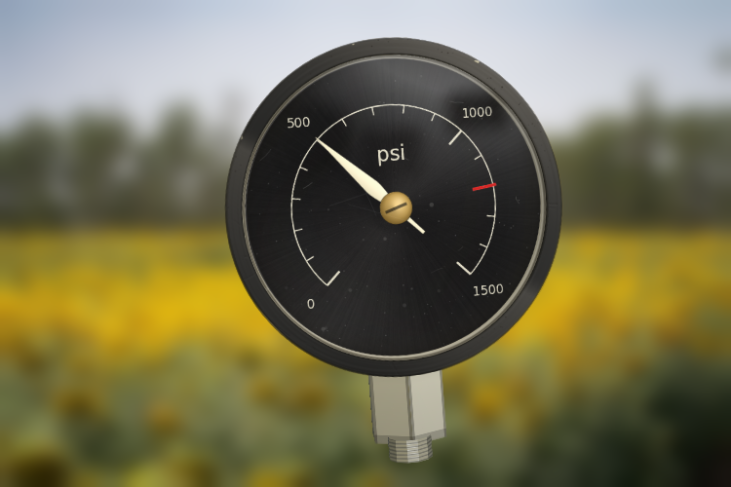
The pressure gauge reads 500 psi
